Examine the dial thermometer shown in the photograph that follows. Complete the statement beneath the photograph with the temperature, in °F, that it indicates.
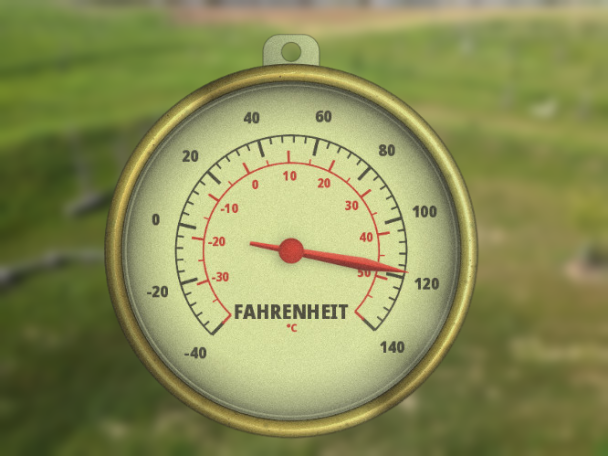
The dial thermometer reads 118 °F
